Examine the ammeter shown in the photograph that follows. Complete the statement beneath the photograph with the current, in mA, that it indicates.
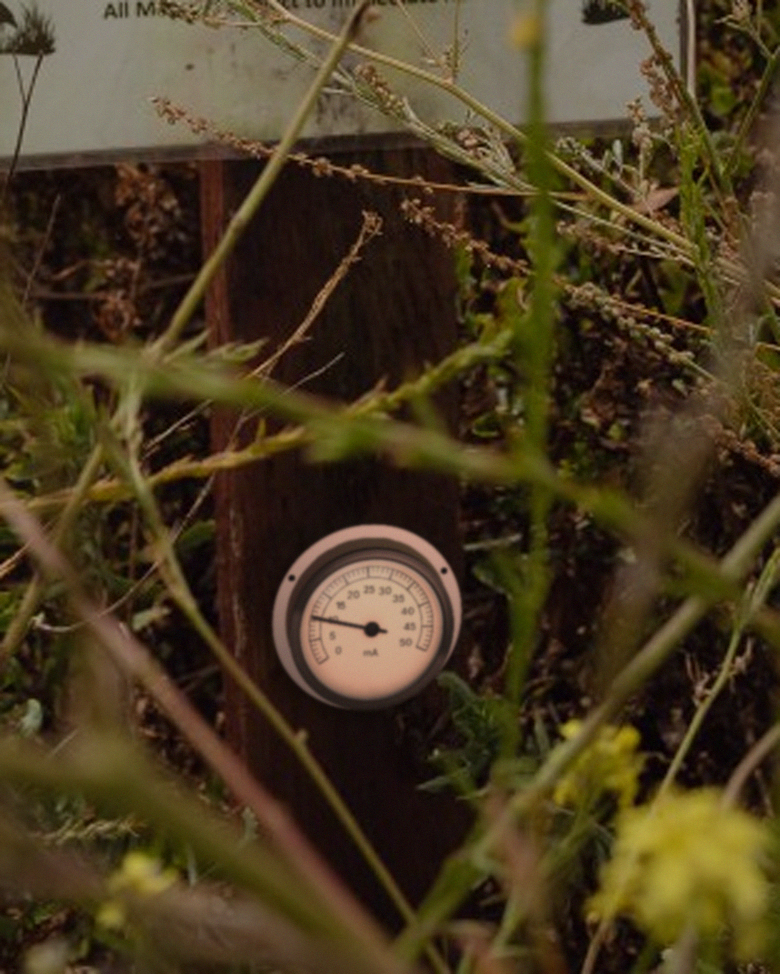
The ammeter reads 10 mA
